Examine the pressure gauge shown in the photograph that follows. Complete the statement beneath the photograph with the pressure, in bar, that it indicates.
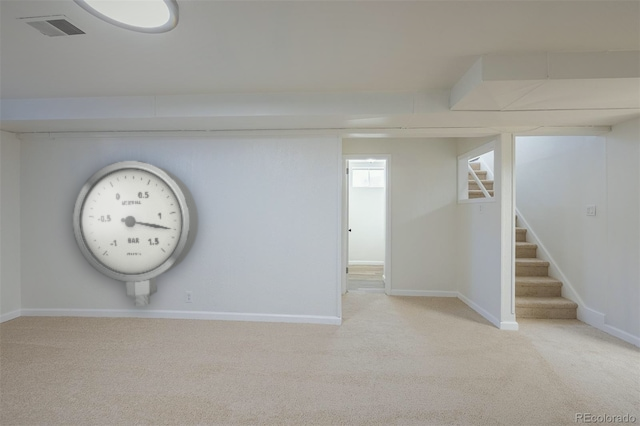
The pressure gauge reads 1.2 bar
